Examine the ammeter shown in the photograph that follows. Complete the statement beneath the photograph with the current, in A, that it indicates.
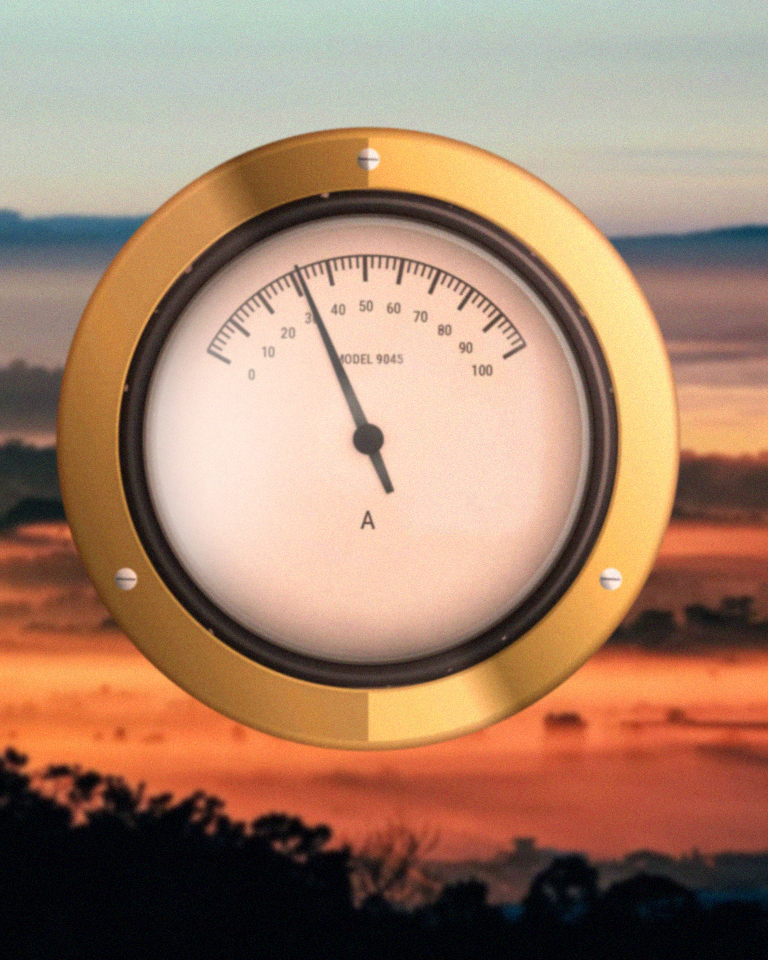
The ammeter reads 32 A
